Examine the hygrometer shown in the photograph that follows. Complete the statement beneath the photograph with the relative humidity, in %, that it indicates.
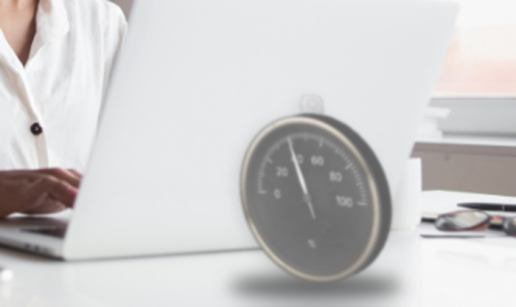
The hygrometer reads 40 %
